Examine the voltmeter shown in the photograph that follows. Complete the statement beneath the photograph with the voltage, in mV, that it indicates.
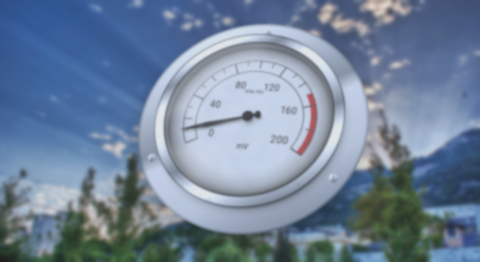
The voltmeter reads 10 mV
